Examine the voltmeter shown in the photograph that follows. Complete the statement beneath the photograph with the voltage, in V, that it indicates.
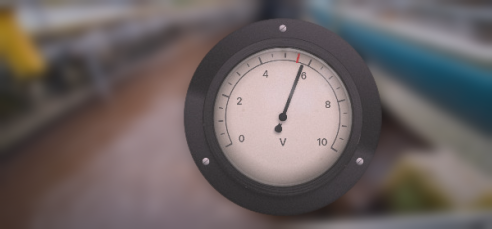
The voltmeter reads 5.75 V
